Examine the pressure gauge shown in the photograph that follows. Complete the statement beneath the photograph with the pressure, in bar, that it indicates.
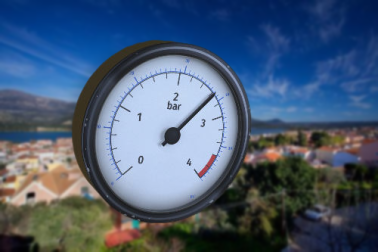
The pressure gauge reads 2.6 bar
